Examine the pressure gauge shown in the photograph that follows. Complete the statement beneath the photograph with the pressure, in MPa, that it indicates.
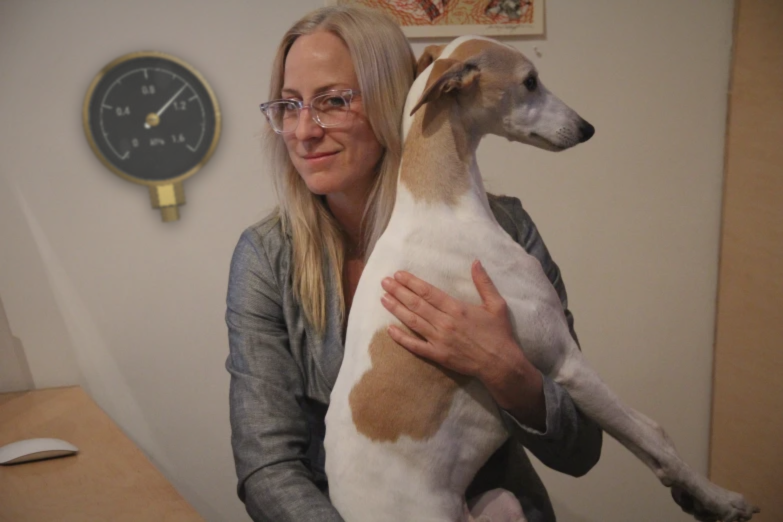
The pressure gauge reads 1.1 MPa
